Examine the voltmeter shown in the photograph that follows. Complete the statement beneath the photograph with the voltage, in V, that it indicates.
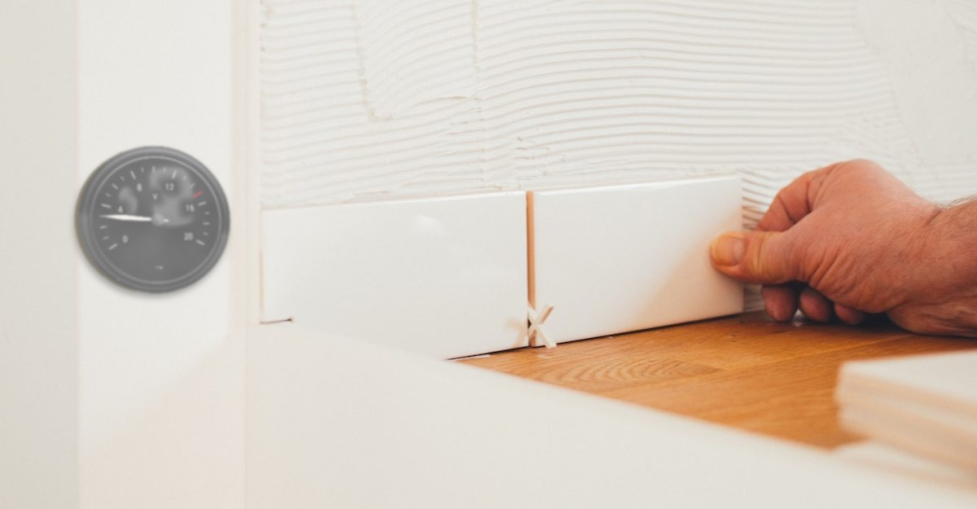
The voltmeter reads 3 V
